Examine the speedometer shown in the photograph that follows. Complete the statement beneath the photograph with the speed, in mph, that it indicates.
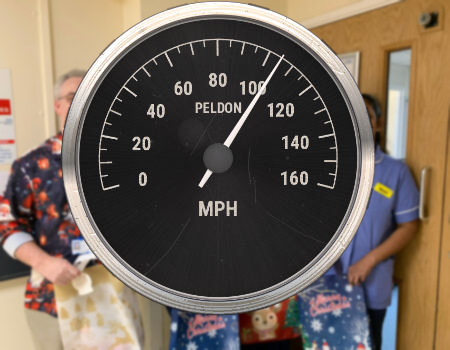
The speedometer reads 105 mph
